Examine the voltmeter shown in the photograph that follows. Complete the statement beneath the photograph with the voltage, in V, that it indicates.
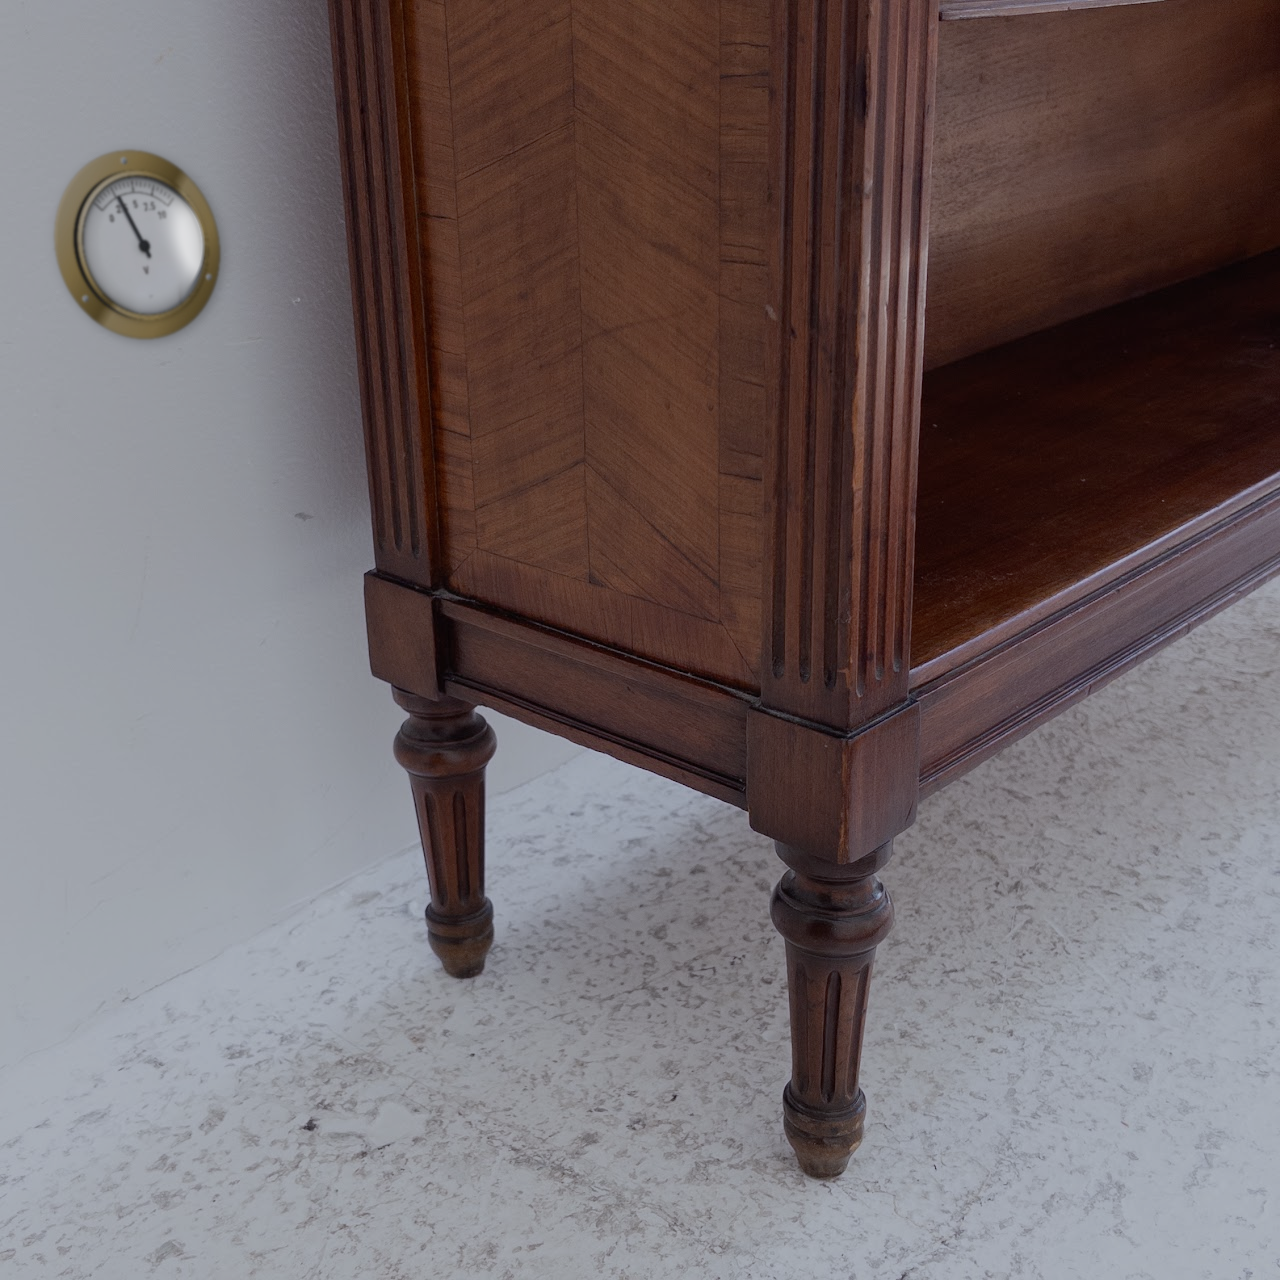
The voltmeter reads 2.5 V
